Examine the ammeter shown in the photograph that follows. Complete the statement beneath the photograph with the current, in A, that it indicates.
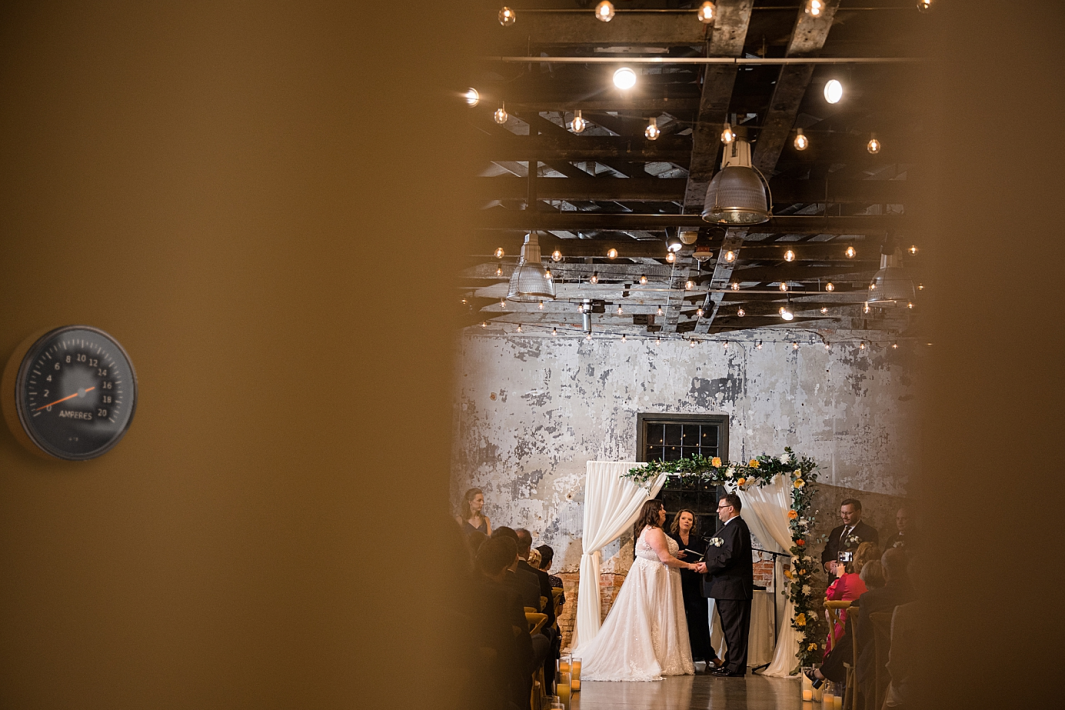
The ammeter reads 0.5 A
